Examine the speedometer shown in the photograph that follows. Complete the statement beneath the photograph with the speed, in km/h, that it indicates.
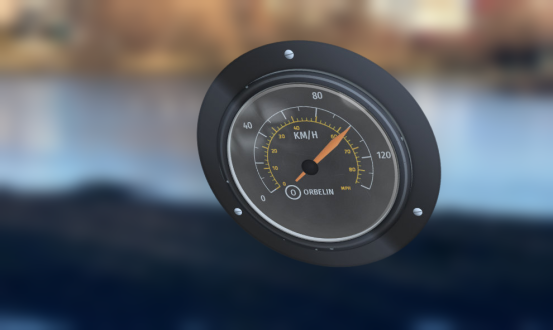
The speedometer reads 100 km/h
